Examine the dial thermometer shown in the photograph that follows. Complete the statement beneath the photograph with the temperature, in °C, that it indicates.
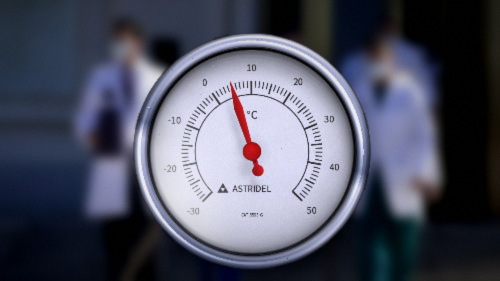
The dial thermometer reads 5 °C
